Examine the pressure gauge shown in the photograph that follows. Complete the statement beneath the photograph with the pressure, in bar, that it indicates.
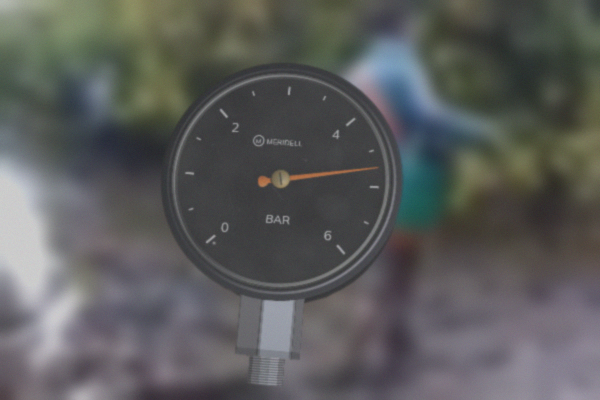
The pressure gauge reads 4.75 bar
